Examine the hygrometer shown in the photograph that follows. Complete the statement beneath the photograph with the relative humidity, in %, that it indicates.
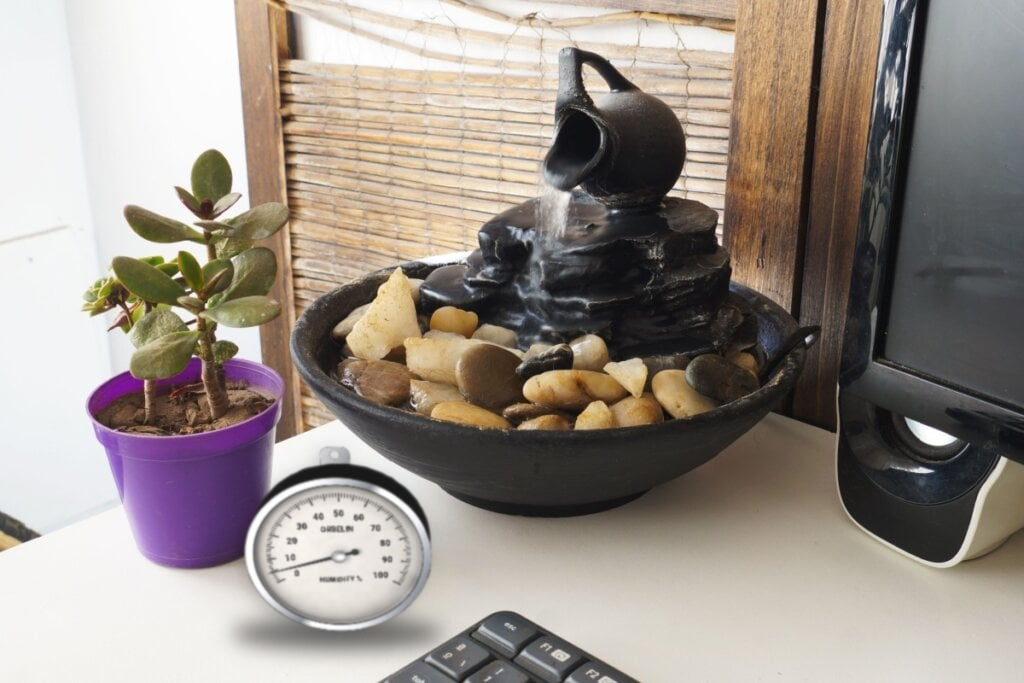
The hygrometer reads 5 %
